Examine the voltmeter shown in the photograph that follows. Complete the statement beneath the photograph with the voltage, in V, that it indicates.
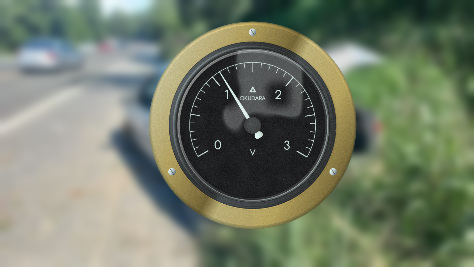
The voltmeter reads 1.1 V
